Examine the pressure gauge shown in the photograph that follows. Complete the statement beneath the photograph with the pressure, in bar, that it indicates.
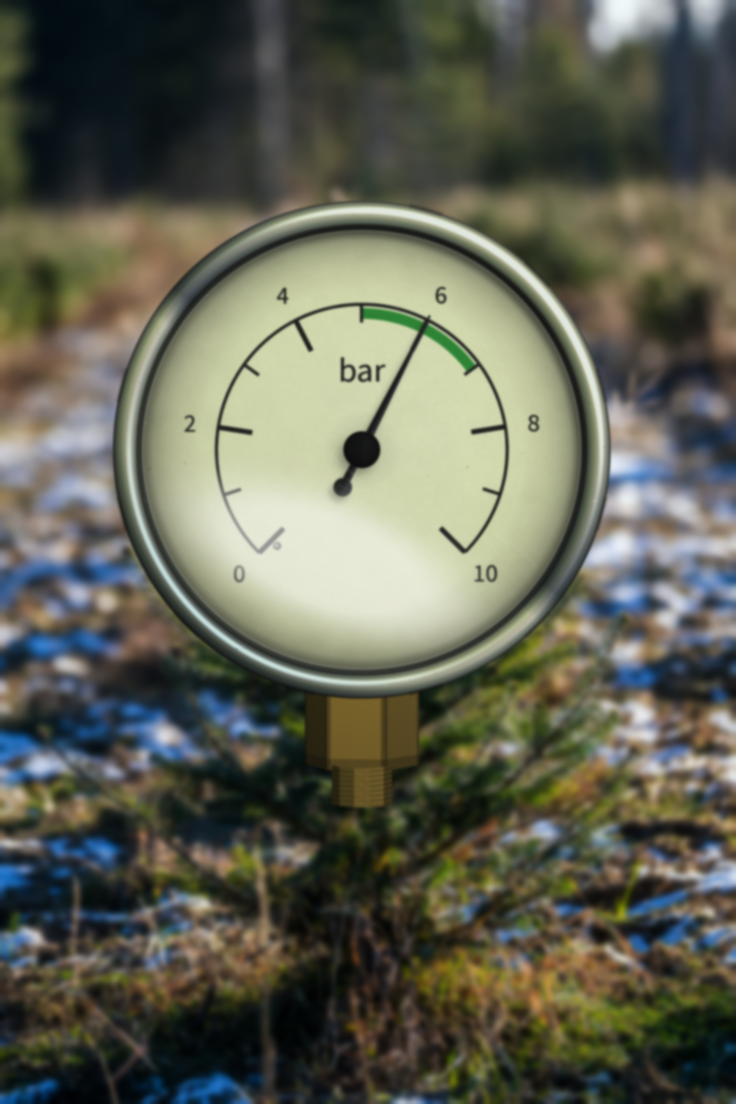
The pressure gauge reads 6 bar
